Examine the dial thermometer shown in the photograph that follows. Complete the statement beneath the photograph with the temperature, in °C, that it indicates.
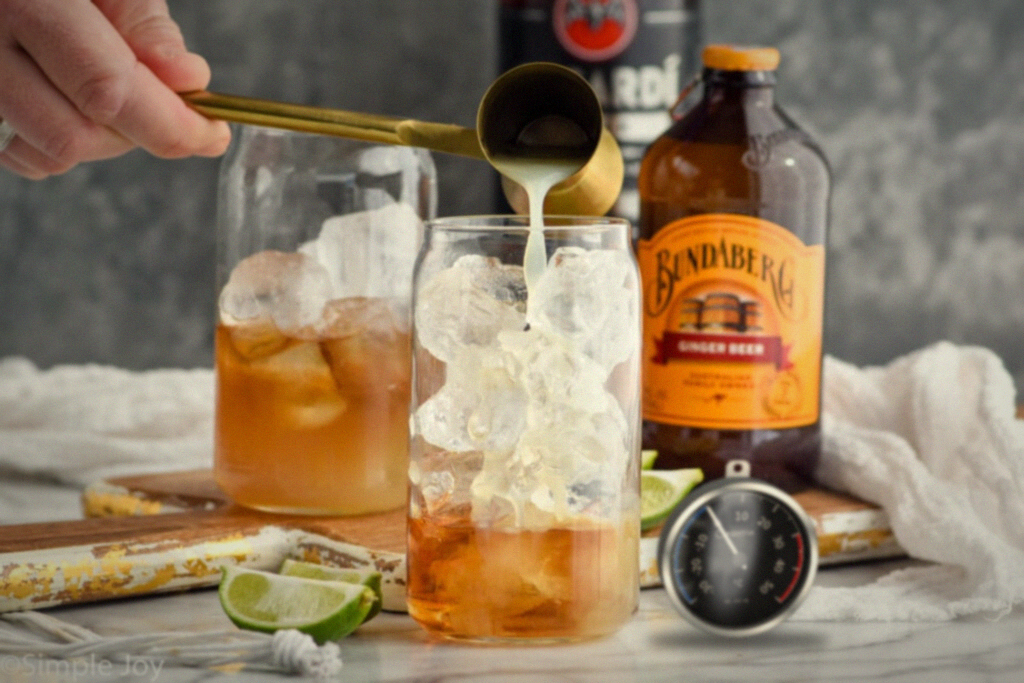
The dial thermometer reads 0 °C
